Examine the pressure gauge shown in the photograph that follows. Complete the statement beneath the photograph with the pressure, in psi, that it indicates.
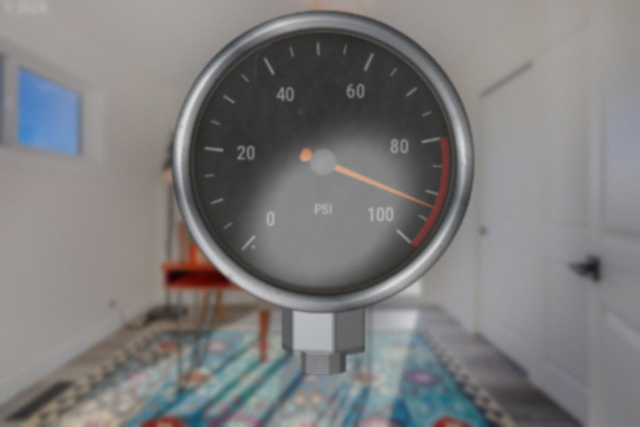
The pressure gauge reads 92.5 psi
